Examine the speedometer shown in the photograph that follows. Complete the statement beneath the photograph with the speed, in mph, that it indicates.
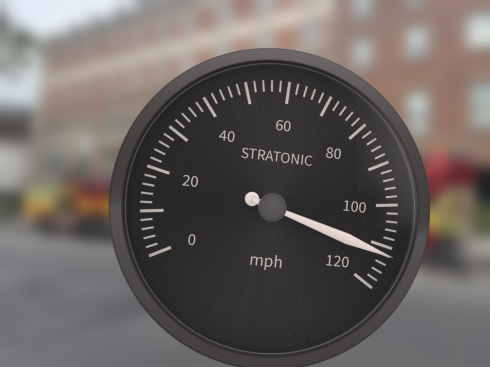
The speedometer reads 112 mph
